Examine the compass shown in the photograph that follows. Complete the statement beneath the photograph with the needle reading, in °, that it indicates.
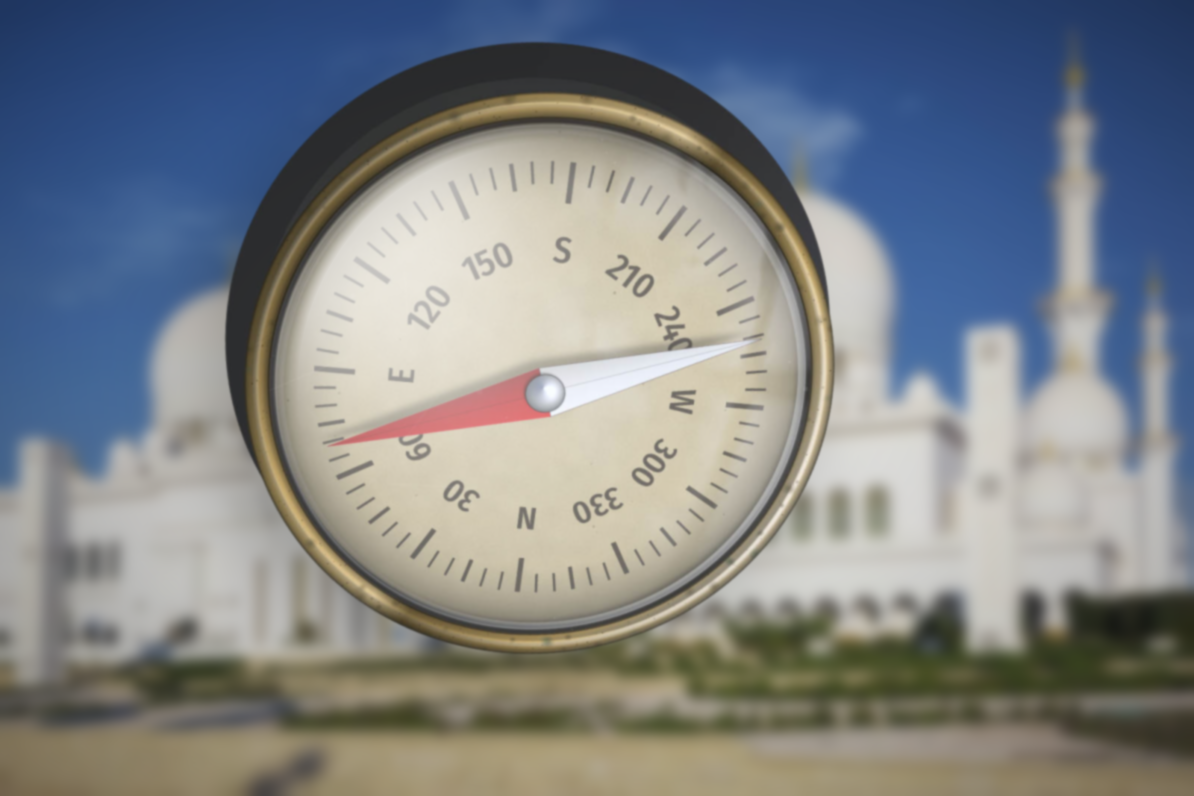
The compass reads 70 °
